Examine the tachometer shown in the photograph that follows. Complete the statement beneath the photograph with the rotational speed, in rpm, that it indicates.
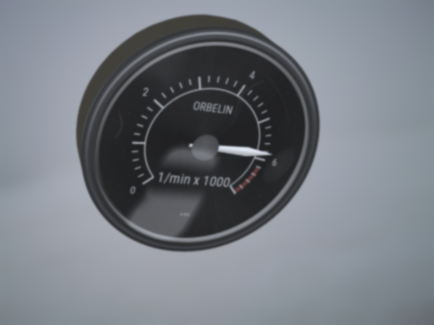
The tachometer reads 5800 rpm
